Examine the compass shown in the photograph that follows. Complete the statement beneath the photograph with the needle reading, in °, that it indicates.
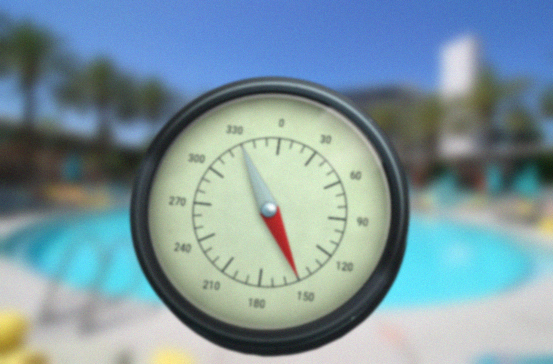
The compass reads 150 °
